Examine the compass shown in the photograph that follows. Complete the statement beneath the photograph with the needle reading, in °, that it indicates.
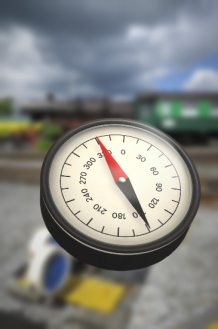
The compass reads 330 °
